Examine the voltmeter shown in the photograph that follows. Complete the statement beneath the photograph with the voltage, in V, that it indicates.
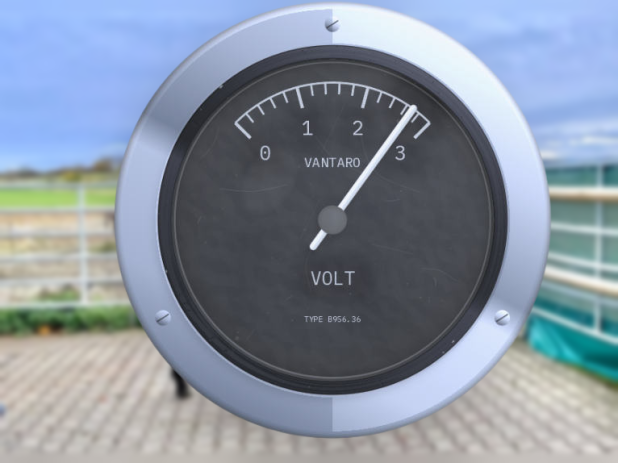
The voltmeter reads 2.7 V
